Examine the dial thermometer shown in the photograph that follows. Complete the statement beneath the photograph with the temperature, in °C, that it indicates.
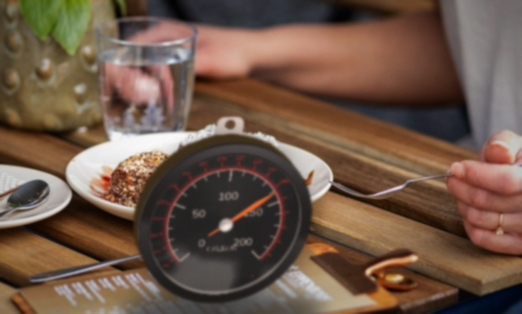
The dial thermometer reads 140 °C
